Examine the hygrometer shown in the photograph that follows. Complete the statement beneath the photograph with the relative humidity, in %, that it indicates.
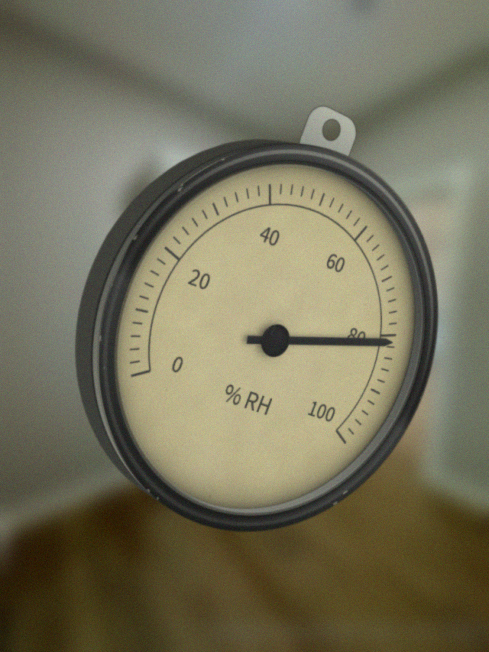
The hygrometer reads 81 %
